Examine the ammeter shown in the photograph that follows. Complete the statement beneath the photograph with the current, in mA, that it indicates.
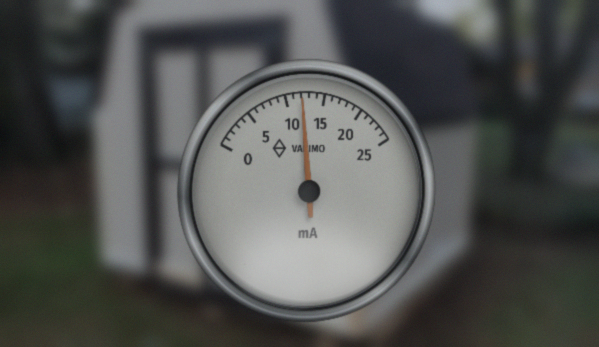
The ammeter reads 12 mA
